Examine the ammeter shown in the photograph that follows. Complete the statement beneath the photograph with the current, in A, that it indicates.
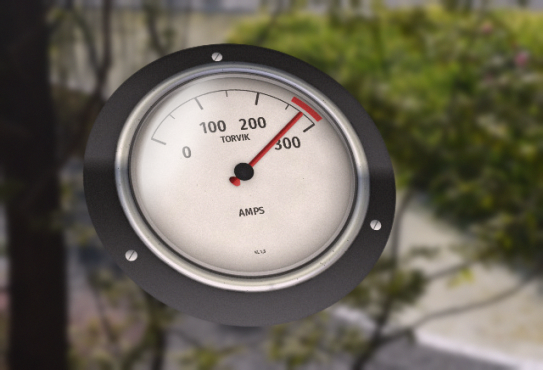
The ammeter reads 275 A
